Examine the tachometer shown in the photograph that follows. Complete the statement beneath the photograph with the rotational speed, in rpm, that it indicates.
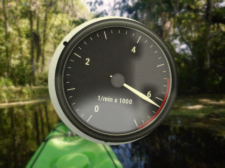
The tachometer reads 6200 rpm
